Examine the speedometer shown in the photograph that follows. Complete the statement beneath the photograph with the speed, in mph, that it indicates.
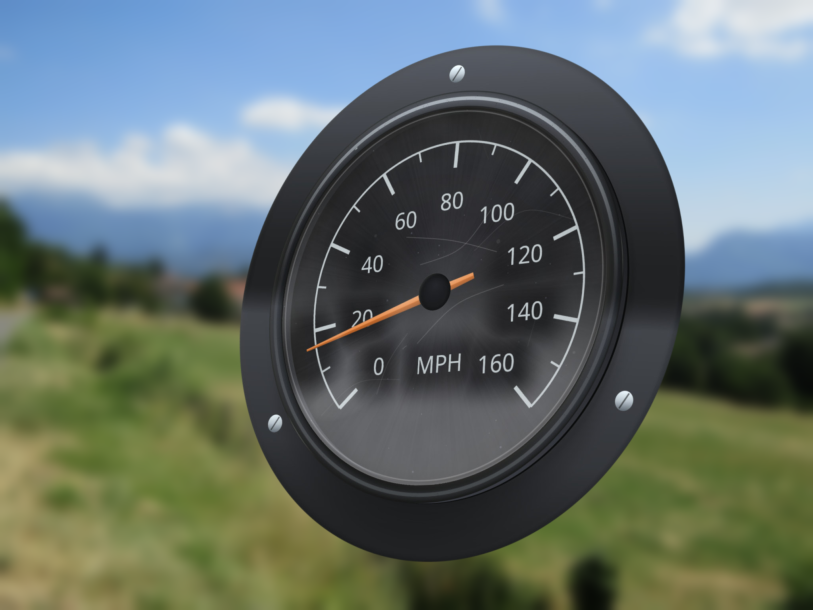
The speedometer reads 15 mph
